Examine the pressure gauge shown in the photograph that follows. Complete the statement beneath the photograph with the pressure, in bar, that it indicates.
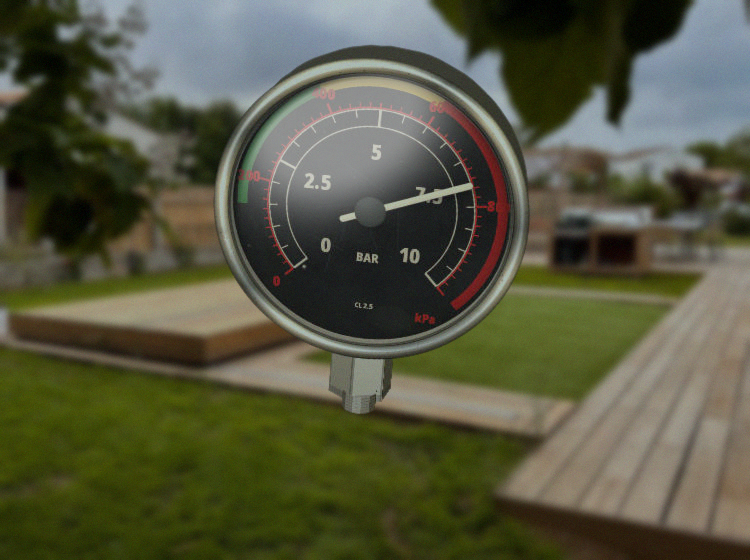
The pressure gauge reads 7.5 bar
